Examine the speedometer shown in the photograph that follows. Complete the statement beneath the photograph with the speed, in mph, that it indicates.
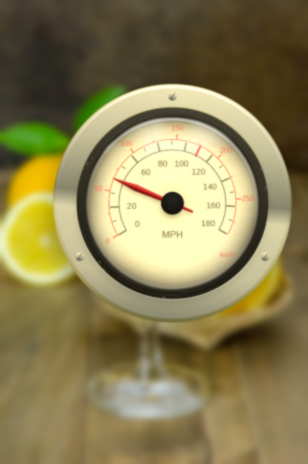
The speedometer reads 40 mph
